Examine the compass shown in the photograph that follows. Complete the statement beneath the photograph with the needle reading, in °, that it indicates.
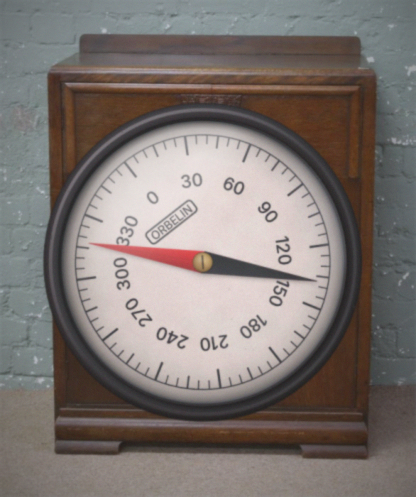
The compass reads 317.5 °
